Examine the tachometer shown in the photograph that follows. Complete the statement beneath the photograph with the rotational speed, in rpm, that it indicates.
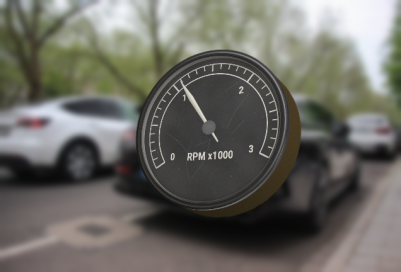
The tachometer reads 1100 rpm
